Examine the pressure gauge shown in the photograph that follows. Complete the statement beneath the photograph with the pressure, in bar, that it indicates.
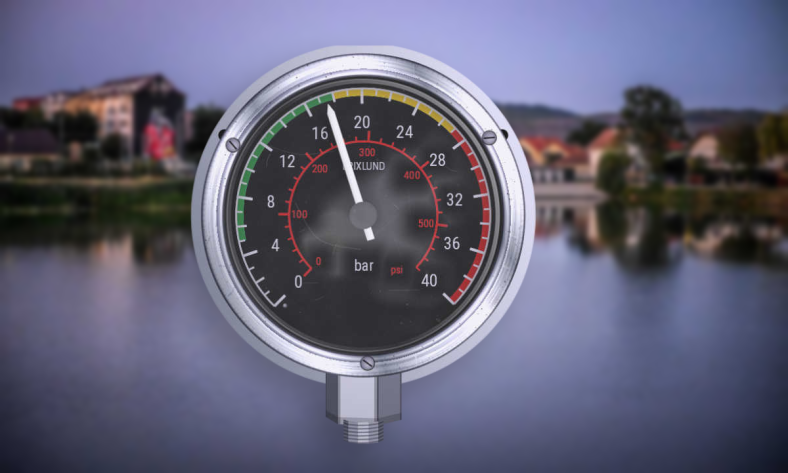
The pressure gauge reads 17.5 bar
